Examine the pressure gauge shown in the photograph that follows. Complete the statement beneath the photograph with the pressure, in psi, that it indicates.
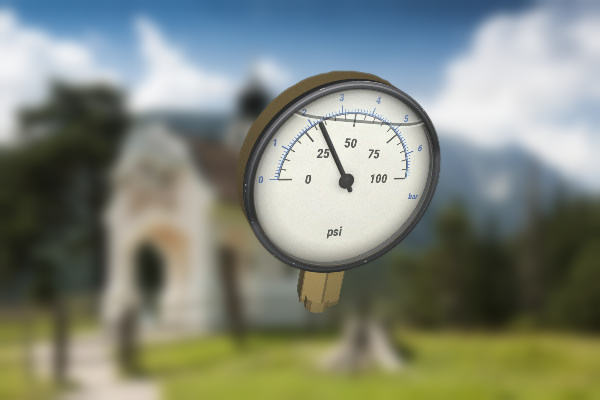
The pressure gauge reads 32.5 psi
